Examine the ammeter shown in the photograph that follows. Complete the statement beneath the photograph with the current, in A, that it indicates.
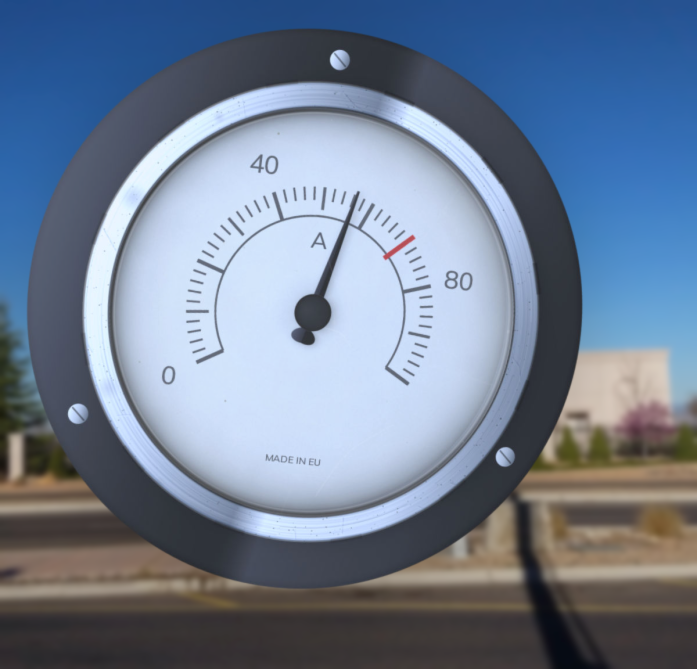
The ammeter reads 56 A
